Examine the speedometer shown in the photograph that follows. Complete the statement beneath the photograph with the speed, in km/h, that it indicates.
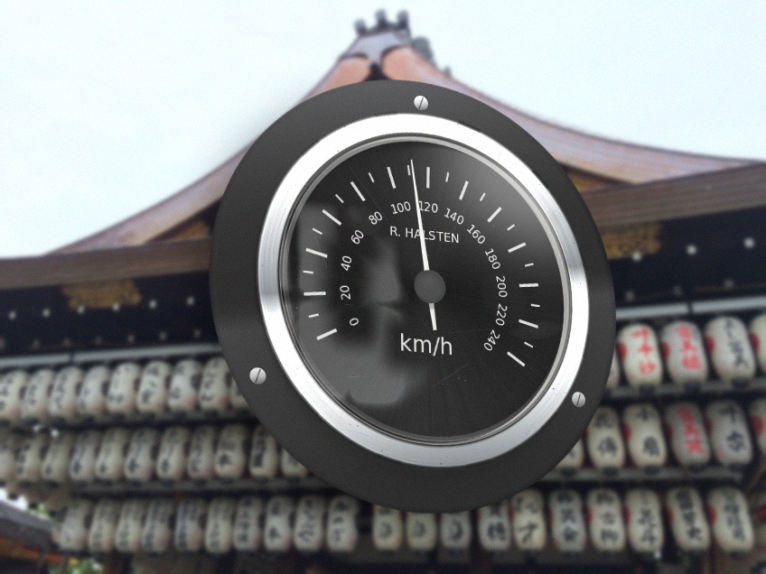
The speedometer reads 110 km/h
